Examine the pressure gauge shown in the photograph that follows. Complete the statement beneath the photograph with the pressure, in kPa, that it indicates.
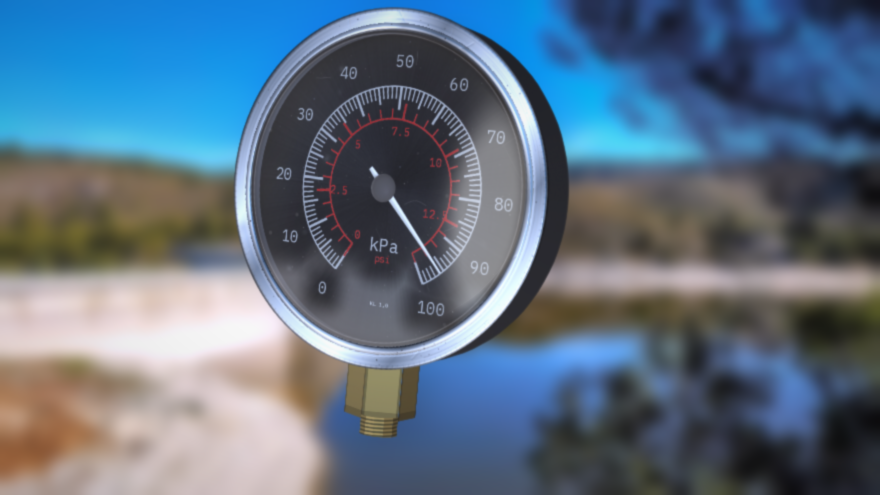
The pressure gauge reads 95 kPa
